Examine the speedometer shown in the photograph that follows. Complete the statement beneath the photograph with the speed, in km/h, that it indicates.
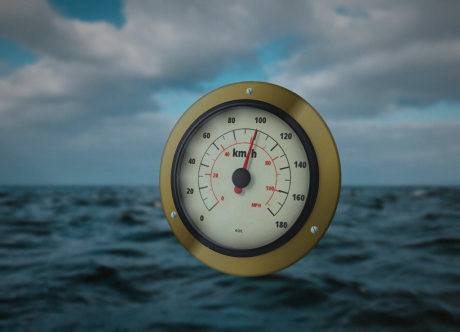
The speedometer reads 100 km/h
